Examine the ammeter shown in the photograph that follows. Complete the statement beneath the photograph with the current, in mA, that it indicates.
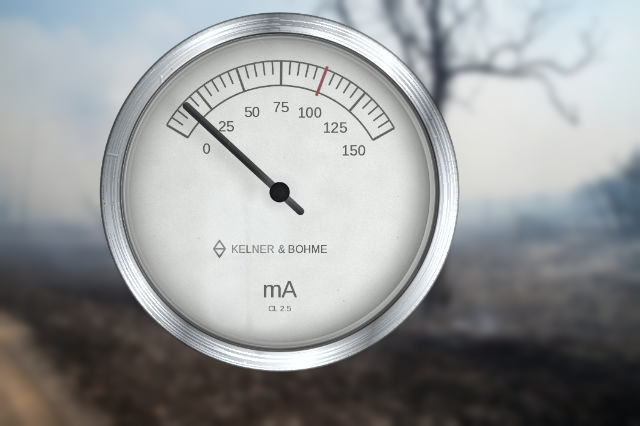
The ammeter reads 15 mA
